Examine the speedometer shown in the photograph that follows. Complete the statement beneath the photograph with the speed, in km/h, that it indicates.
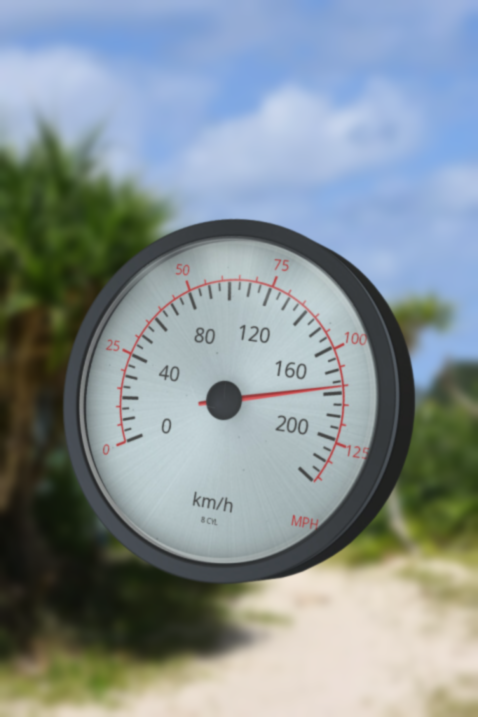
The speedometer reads 177.5 km/h
